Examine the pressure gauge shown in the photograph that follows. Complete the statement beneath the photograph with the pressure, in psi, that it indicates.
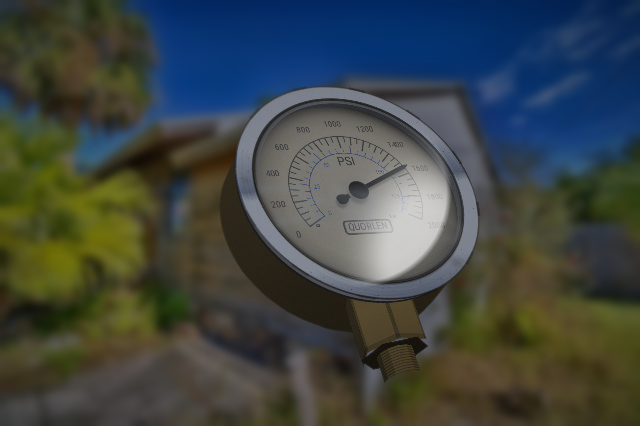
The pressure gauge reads 1550 psi
